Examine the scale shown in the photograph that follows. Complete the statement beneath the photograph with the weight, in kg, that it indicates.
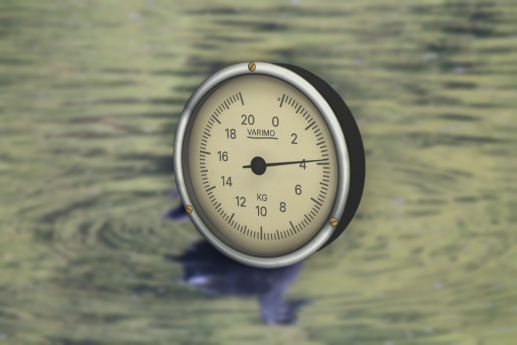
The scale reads 3.8 kg
